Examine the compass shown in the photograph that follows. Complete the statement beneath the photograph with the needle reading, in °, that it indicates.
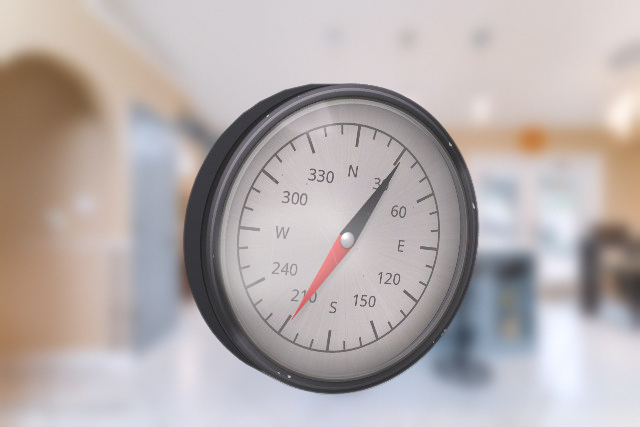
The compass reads 210 °
